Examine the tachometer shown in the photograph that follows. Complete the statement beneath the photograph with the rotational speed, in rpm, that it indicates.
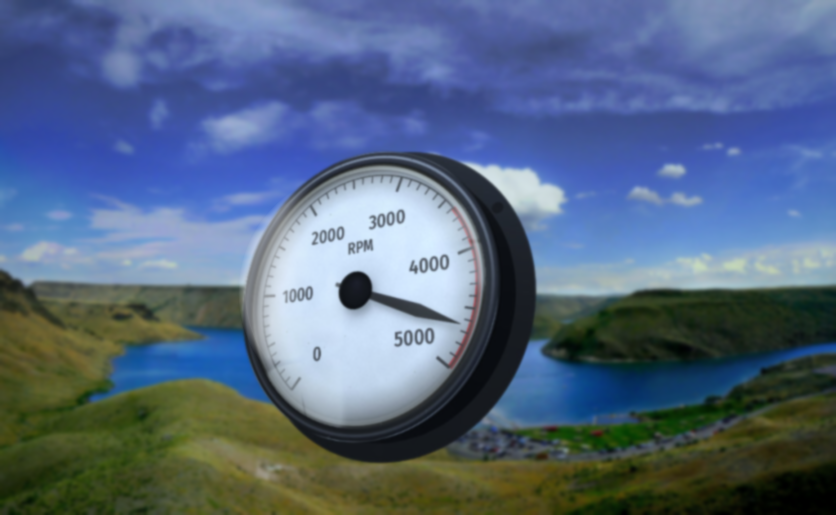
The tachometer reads 4650 rpm
